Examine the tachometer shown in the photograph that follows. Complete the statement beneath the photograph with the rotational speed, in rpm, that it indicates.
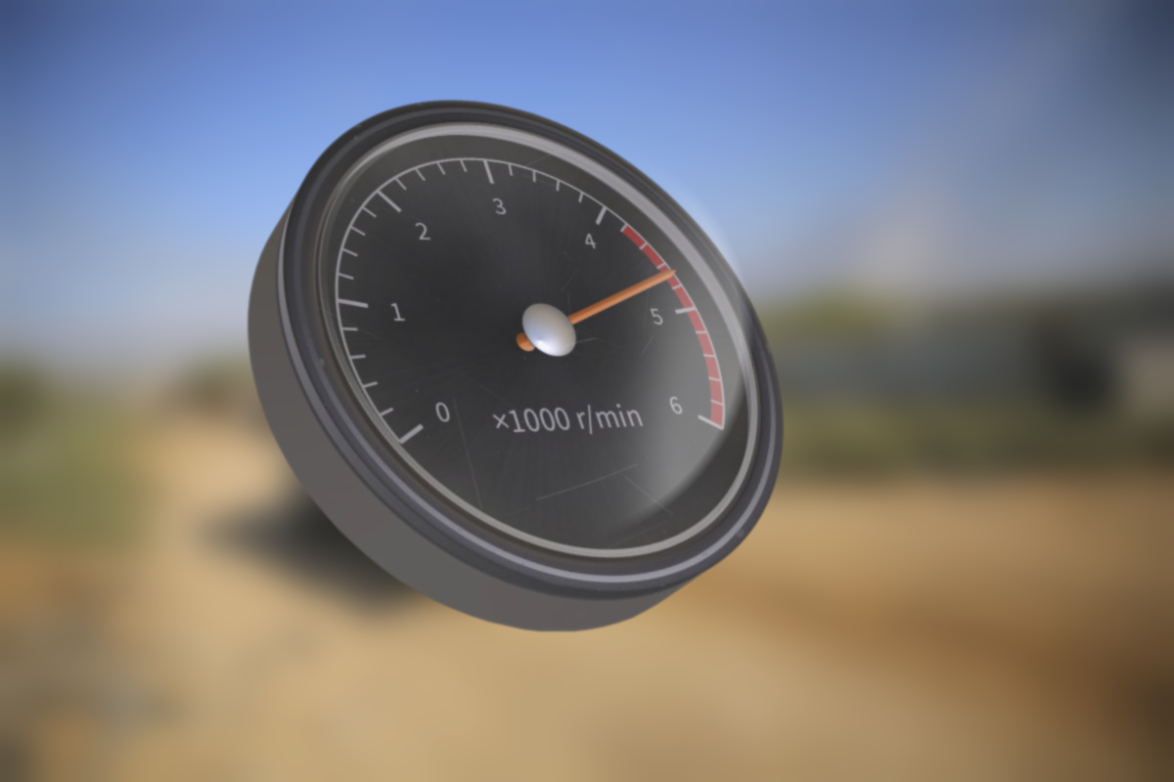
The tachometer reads 4700 rpm
